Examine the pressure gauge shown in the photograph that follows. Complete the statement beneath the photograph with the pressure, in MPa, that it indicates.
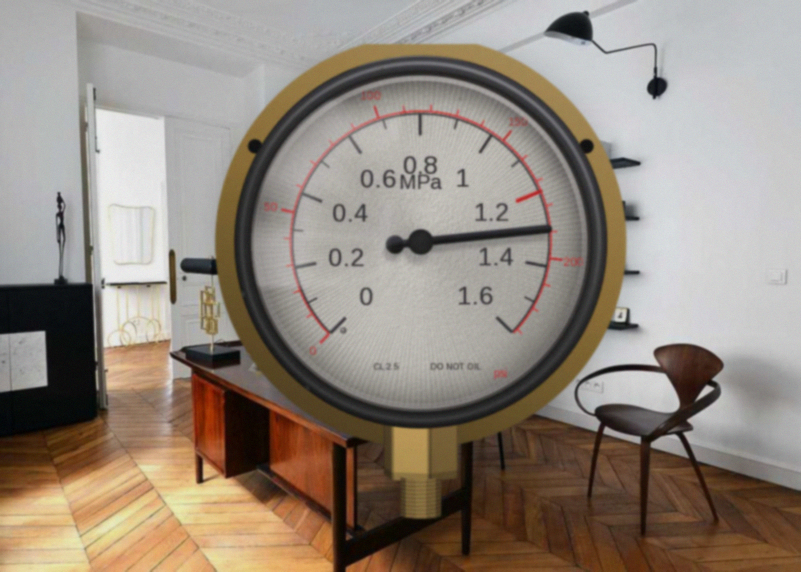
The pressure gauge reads 1.3 MPa
